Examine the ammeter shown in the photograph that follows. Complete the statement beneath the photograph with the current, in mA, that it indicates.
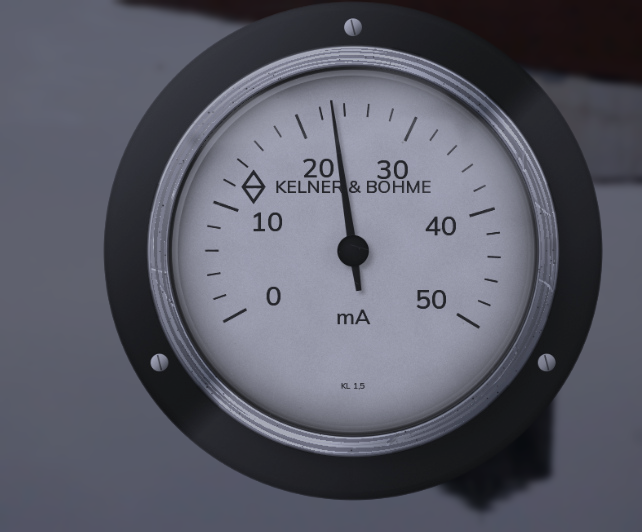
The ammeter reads 23 mA
